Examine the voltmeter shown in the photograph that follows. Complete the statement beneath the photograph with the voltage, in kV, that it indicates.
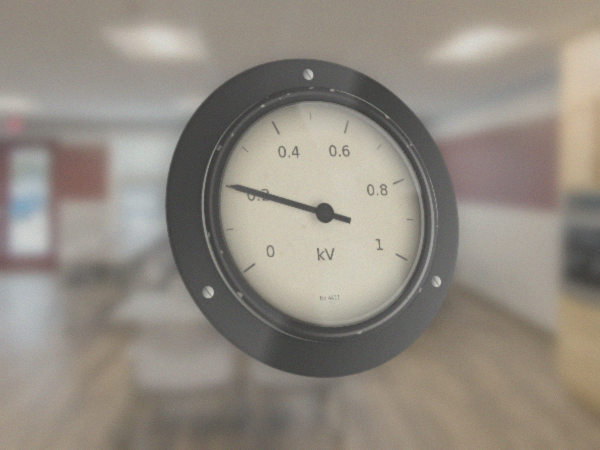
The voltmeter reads 0.2 kV
